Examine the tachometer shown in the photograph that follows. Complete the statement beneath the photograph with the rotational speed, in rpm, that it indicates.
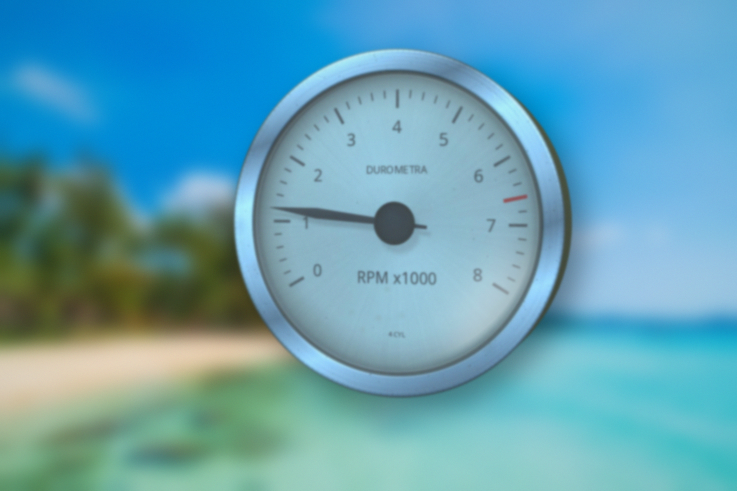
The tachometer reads 1200 rpm
